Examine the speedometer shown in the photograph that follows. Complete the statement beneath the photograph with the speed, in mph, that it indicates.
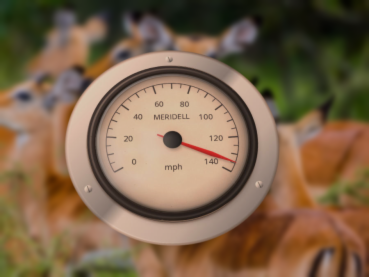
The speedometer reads 135 mph
